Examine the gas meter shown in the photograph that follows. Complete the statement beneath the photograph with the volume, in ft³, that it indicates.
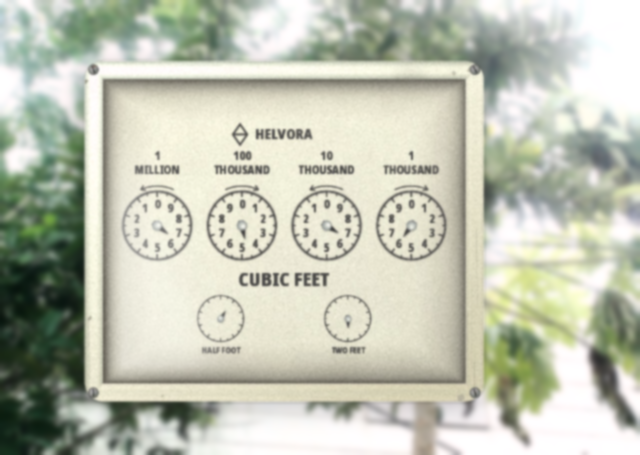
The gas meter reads 646600 ft³
